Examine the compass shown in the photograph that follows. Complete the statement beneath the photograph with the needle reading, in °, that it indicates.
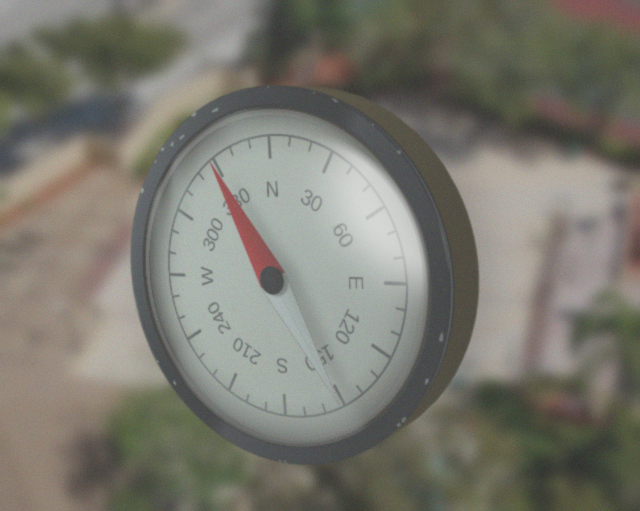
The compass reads 330 °
